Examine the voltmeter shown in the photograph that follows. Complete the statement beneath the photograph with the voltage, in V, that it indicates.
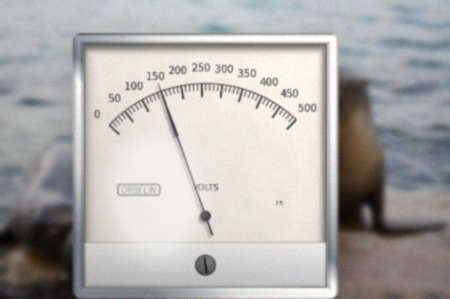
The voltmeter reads 150 V
